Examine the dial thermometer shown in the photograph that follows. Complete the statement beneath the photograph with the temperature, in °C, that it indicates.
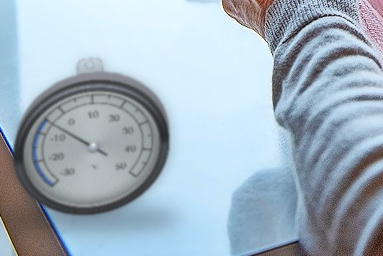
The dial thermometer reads -5 °C
